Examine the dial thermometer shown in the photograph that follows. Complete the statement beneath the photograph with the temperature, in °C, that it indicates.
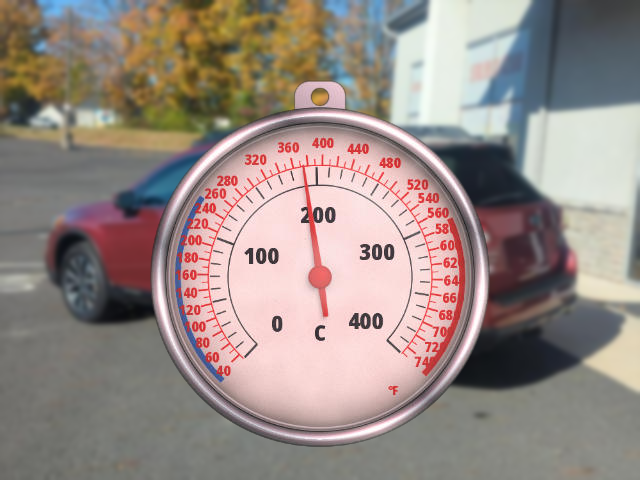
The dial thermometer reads 190 °C
